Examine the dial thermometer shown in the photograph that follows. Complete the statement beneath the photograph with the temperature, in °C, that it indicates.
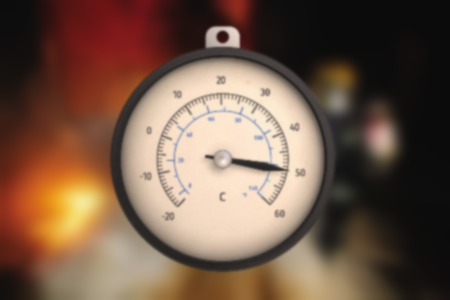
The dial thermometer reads 50 °C
